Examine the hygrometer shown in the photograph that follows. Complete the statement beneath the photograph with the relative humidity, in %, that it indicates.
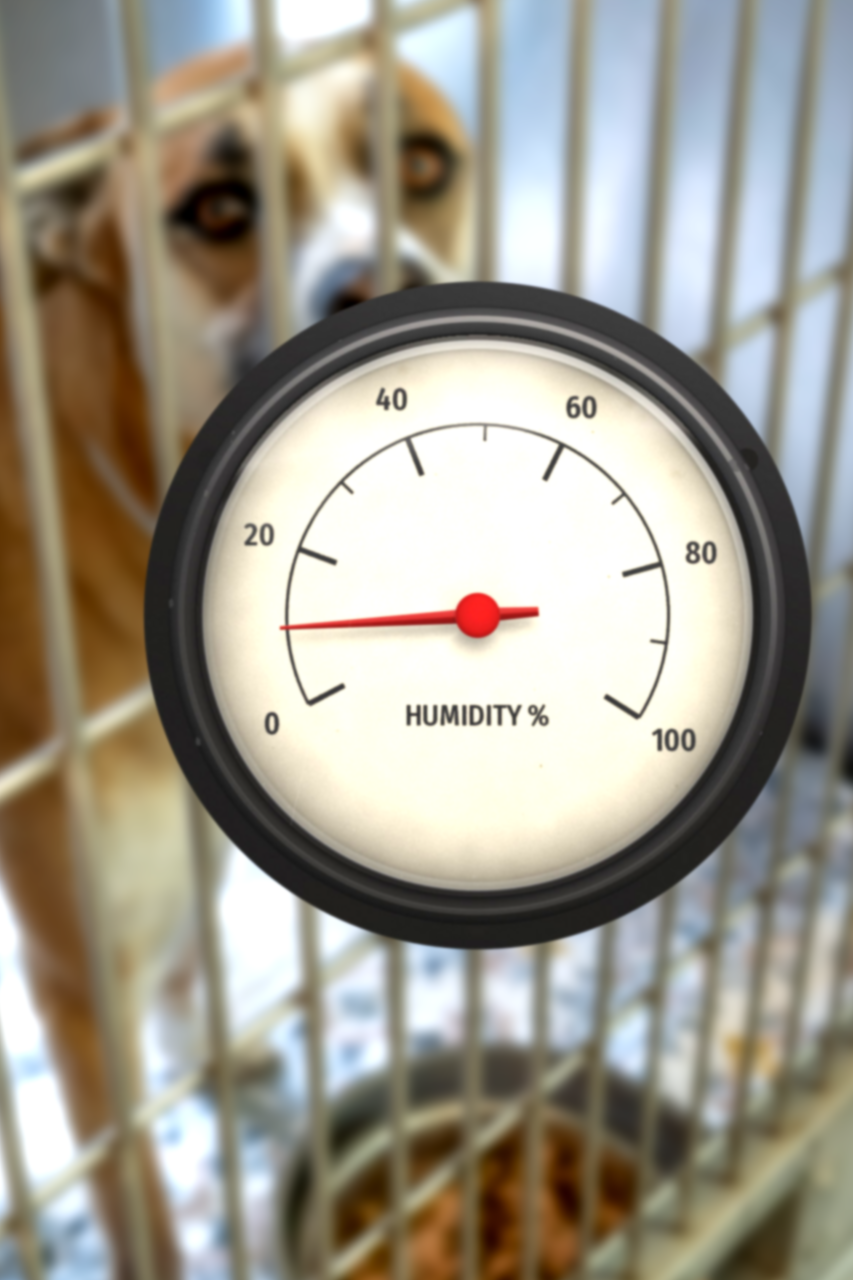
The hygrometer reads 10 %
